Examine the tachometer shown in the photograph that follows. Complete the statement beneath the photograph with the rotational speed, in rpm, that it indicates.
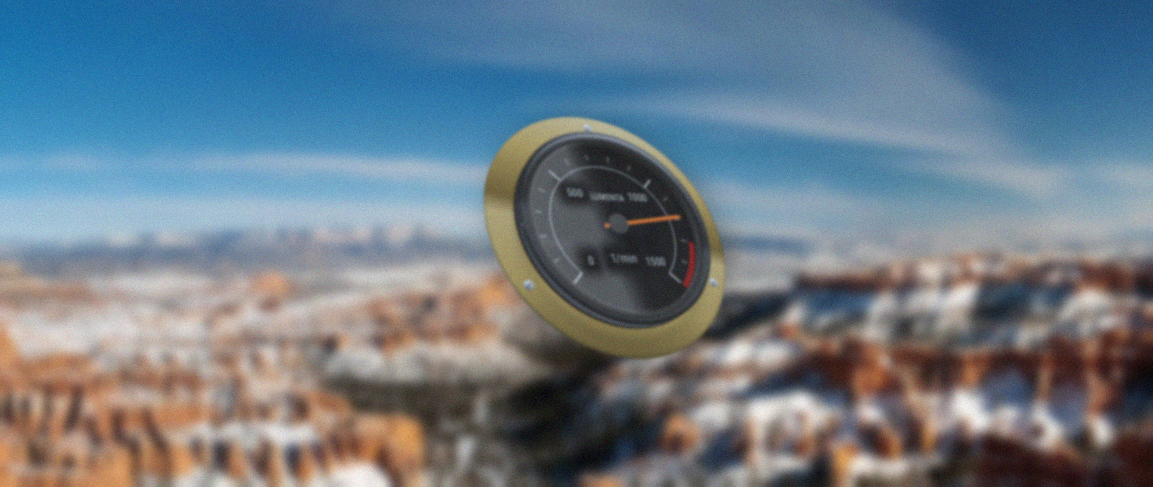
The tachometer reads 1200 rpm
